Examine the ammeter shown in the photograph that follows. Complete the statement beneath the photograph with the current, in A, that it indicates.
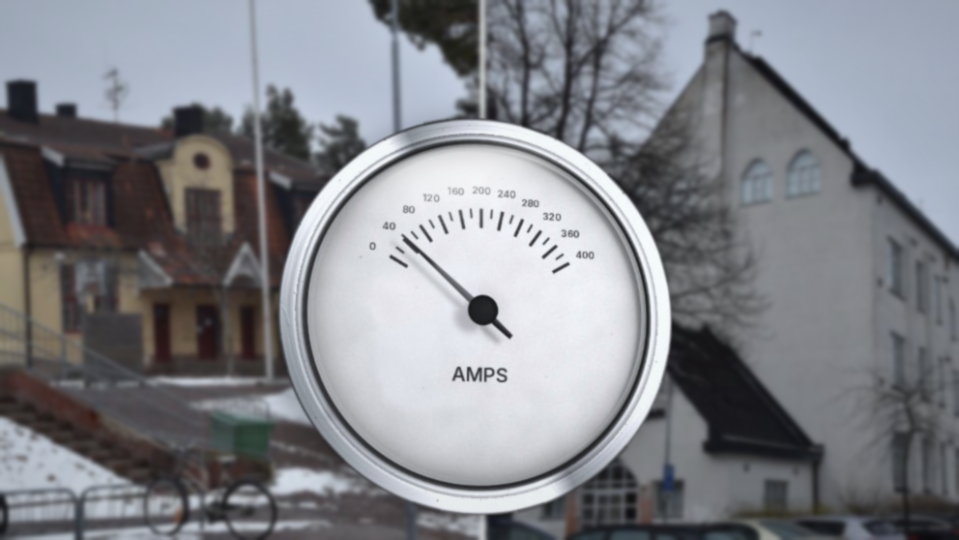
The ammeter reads 40 A
